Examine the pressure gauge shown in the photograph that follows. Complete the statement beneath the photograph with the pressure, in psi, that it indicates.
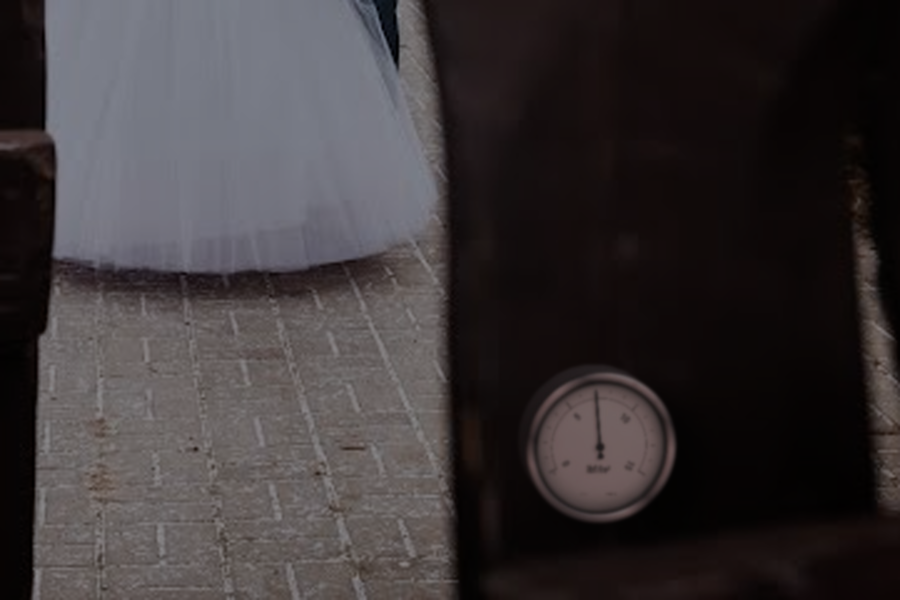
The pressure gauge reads 7 psi
